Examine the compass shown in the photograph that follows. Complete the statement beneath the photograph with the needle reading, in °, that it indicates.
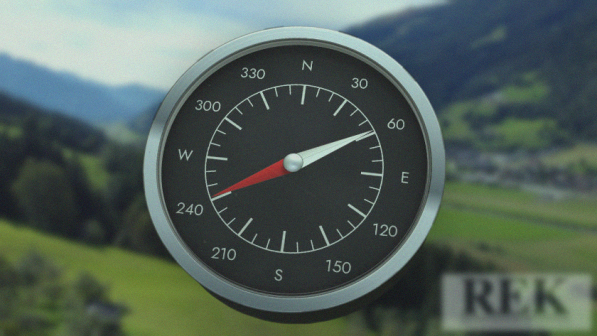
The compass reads 240 °
